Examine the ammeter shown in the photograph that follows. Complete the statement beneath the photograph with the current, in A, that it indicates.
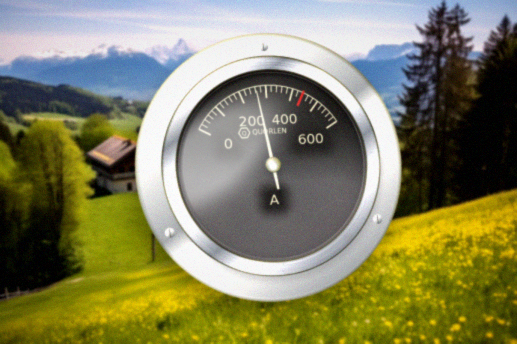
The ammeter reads 260 A
